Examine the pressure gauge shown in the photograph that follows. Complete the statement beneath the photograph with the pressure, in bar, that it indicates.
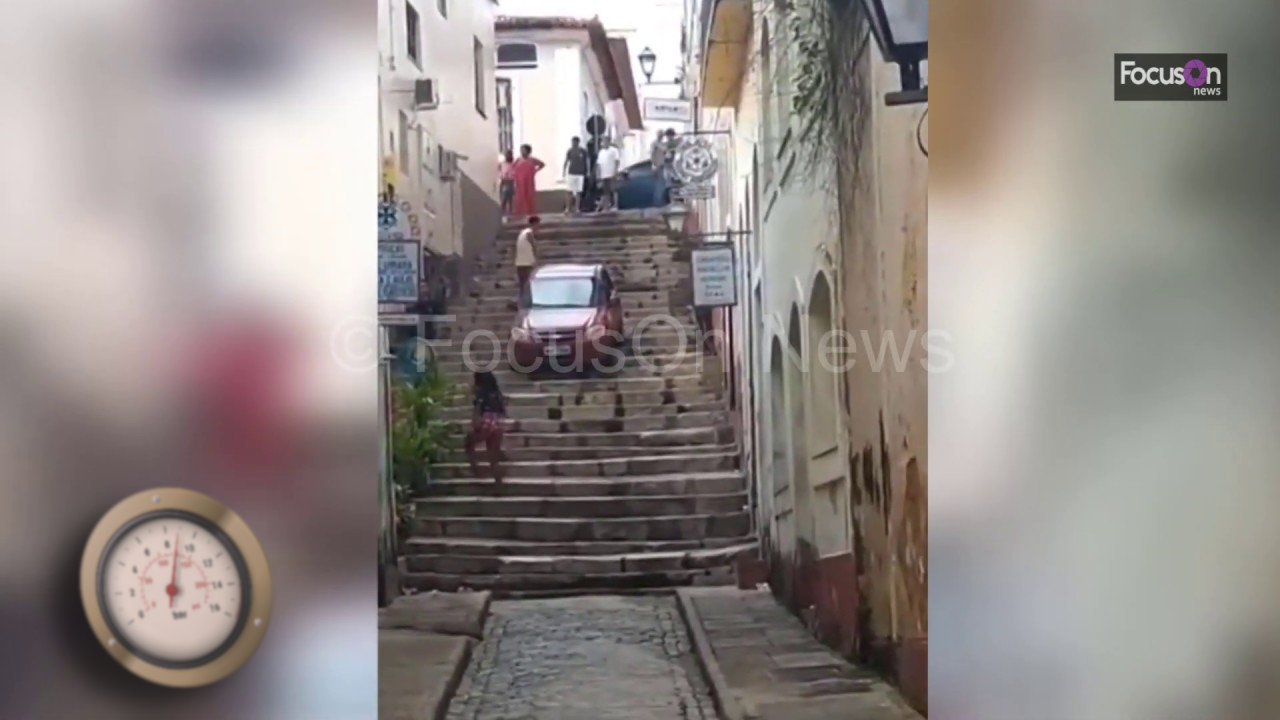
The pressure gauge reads 9 bar
